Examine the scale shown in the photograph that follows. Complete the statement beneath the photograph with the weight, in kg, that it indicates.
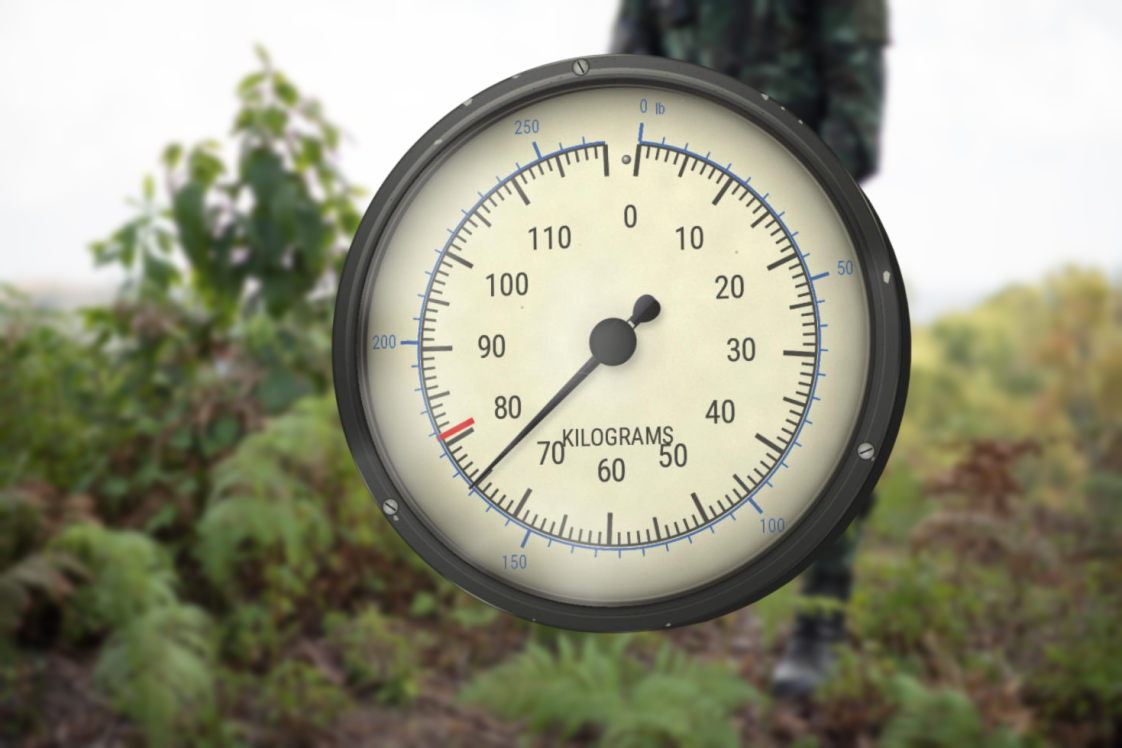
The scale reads 75 kg
